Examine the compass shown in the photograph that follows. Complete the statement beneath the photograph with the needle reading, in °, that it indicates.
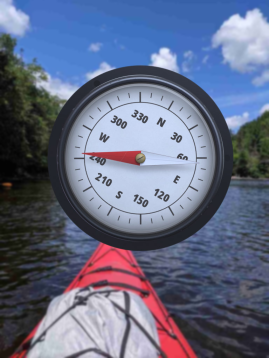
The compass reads 245 °
